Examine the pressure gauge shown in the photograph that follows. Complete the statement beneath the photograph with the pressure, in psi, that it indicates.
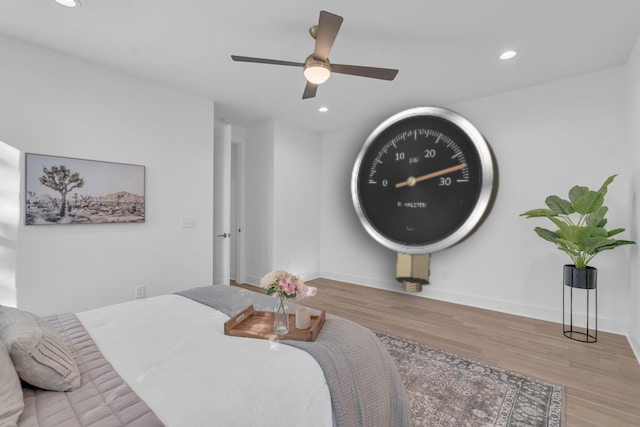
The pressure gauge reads 27.5 psi
